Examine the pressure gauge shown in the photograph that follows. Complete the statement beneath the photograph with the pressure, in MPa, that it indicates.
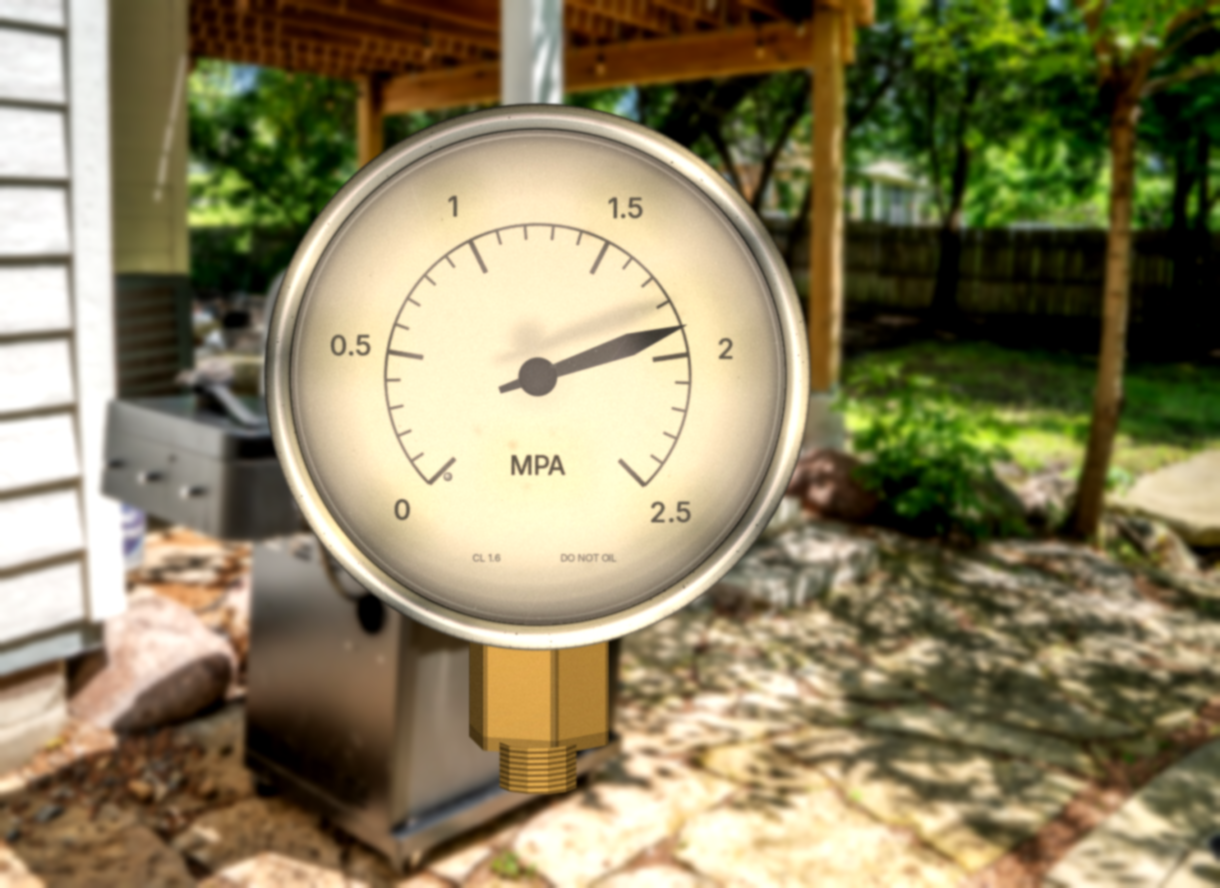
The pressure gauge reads 1.9 MPa
